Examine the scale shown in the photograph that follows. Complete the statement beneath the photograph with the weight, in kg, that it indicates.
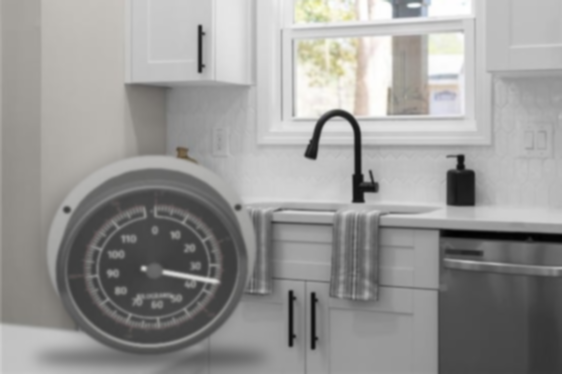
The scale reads 35 kg
